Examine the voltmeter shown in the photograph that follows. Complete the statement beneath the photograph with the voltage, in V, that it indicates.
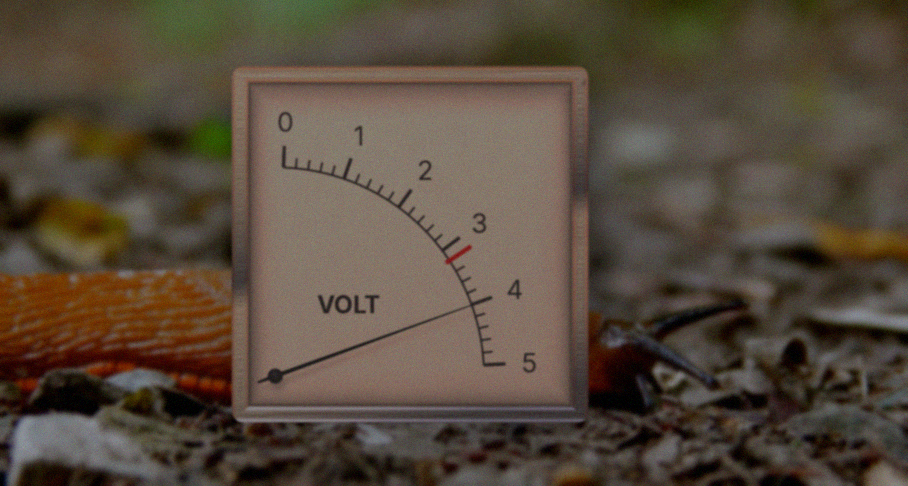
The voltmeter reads 4 V
